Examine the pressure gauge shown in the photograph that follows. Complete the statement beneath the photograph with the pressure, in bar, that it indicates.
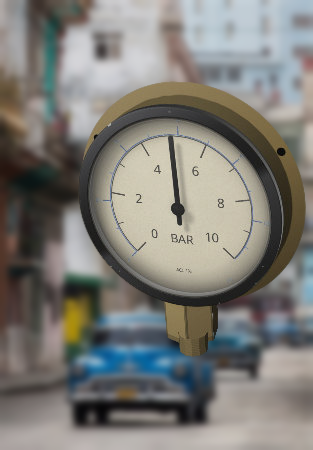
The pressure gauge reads 5 bar
